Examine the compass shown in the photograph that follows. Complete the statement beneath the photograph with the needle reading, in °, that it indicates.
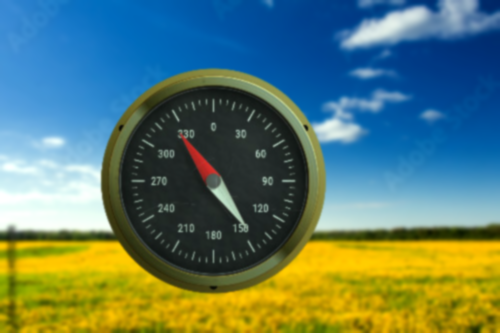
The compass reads 325 °
